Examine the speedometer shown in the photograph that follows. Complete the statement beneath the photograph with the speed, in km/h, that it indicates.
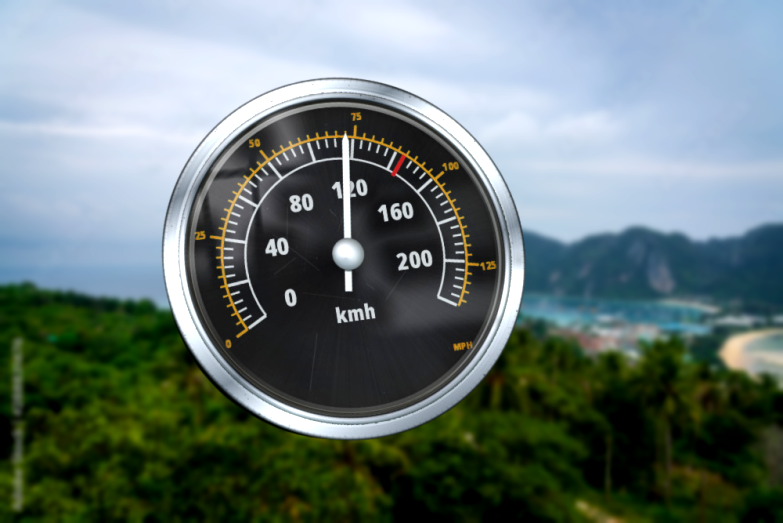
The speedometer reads 116 km/h
